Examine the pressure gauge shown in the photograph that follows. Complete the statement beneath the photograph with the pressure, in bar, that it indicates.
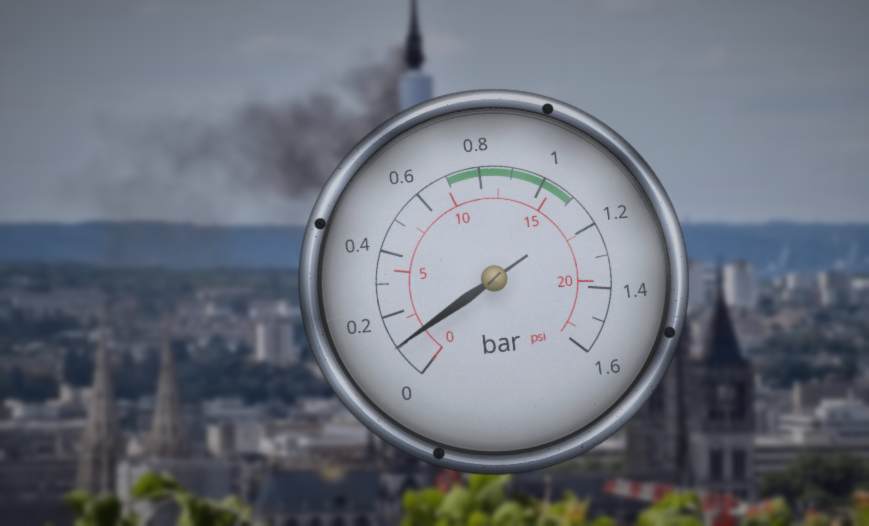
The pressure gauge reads 0.1 bar
